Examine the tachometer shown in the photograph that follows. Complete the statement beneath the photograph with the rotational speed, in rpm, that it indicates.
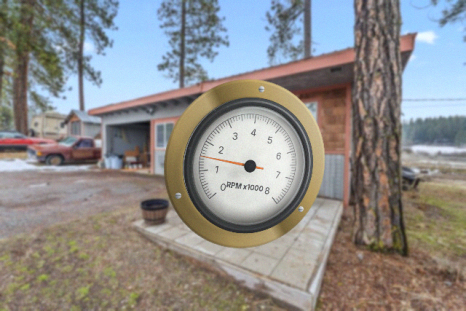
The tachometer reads 1500 rpm
